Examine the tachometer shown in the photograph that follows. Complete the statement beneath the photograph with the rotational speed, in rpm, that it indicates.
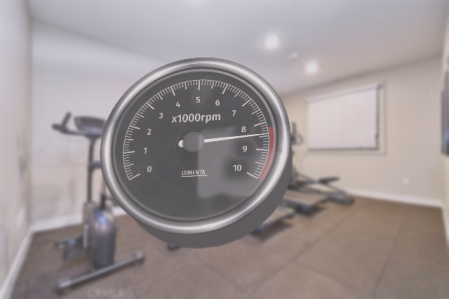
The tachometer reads 8500 rpm
